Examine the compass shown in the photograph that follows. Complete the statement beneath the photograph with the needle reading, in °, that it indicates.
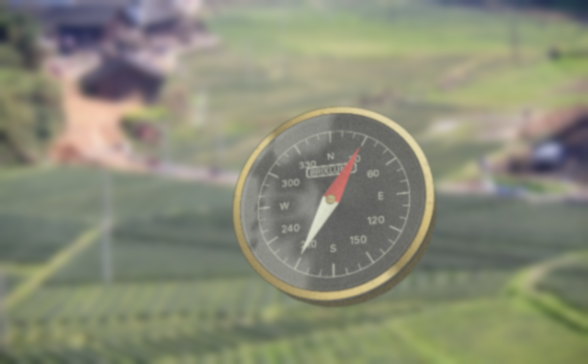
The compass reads 30 °
